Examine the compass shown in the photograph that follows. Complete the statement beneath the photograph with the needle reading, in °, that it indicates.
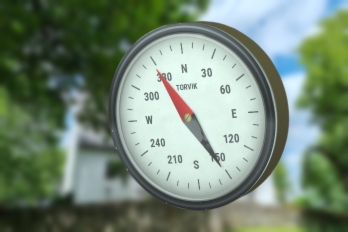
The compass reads 330 °
